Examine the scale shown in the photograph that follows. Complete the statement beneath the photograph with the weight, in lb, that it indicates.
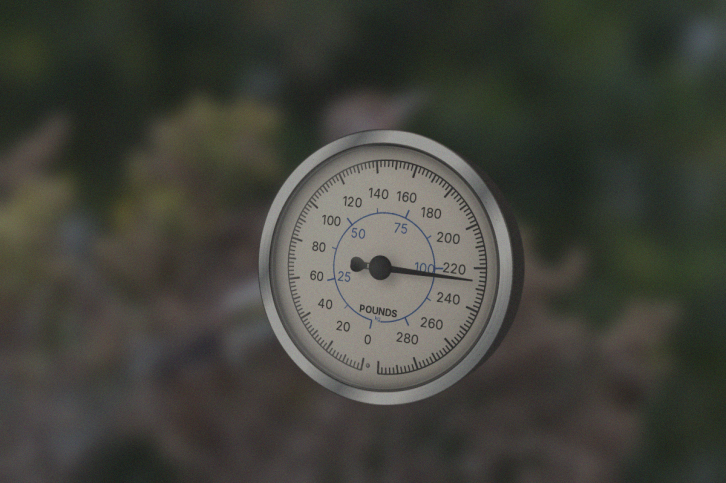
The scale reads 226 lb
